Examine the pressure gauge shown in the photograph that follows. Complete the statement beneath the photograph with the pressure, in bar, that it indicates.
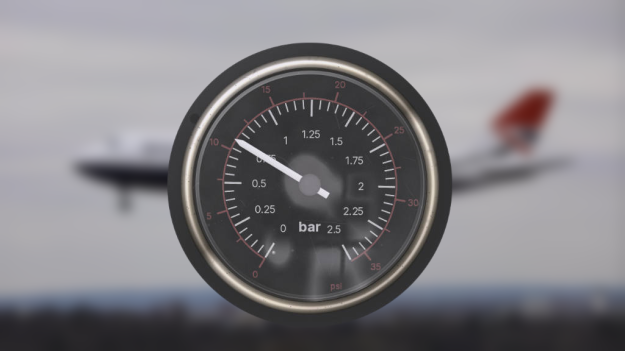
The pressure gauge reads 0.75 bar
